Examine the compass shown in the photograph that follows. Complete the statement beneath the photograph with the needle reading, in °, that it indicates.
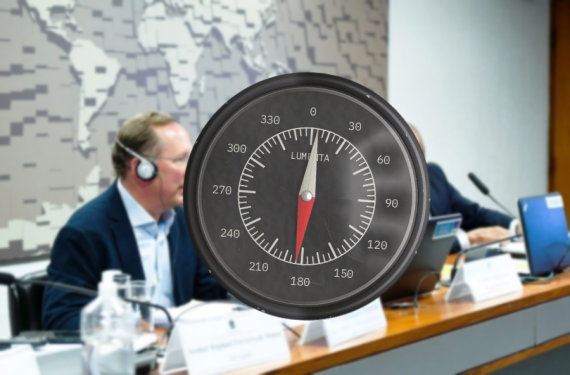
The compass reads 185 °
